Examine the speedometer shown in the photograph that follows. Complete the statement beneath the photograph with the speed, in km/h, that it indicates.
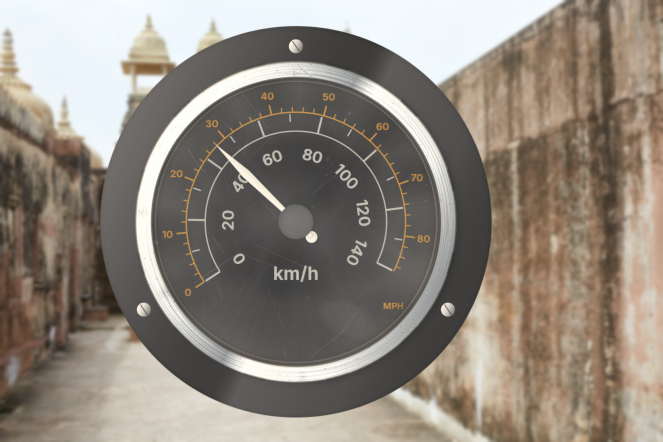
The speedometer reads 45 km/h
